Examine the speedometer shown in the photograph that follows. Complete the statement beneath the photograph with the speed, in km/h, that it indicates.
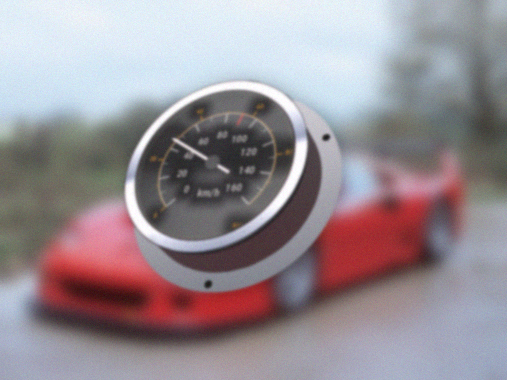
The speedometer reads 45 km/h
